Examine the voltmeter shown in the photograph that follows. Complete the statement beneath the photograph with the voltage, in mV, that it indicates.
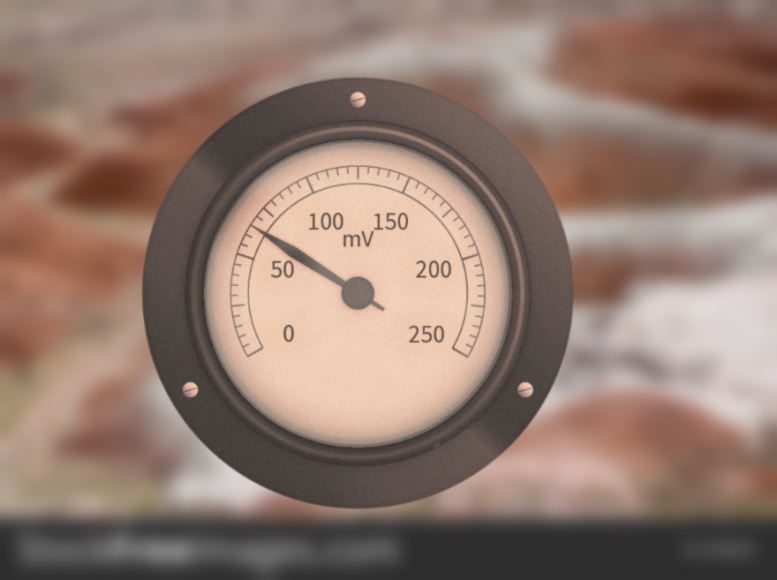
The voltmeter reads 65 mV
